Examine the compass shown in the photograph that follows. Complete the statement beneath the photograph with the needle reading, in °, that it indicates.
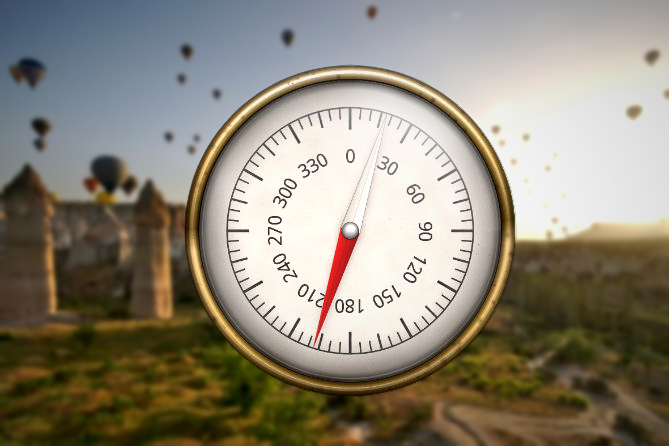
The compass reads 197.5 °
